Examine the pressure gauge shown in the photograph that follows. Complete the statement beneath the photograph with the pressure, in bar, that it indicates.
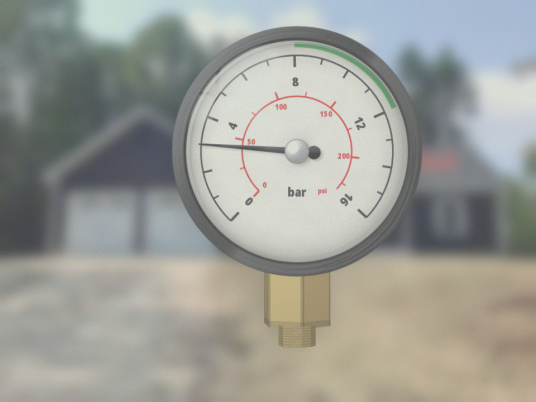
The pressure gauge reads 3 bar
